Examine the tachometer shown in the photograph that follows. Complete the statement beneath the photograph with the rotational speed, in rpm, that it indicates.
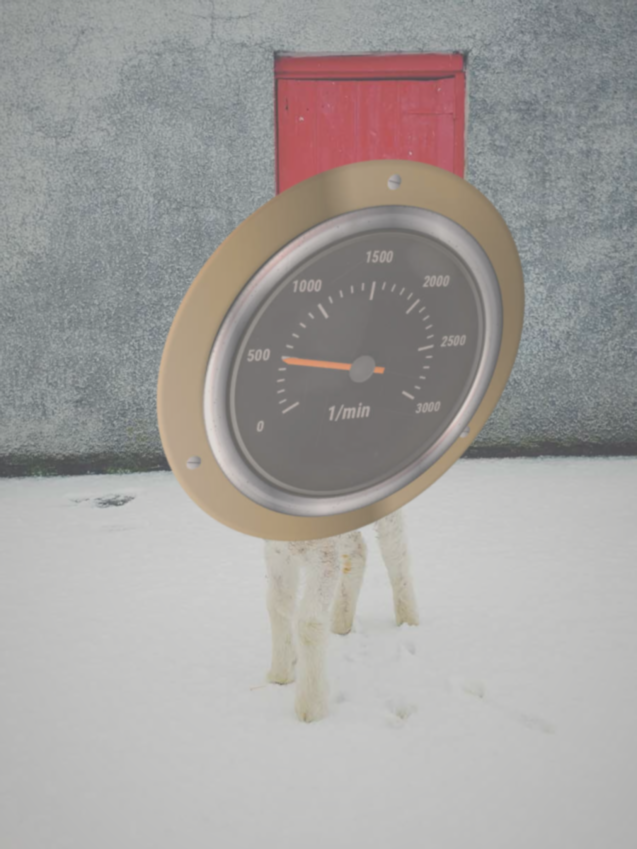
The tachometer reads 500 rpm
